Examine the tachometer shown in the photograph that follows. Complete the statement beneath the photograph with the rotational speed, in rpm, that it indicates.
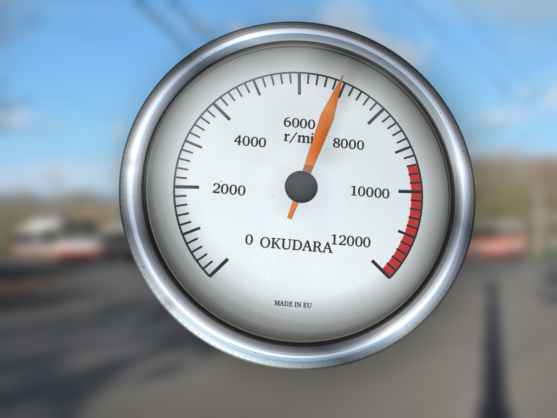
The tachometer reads 6900 rpm
